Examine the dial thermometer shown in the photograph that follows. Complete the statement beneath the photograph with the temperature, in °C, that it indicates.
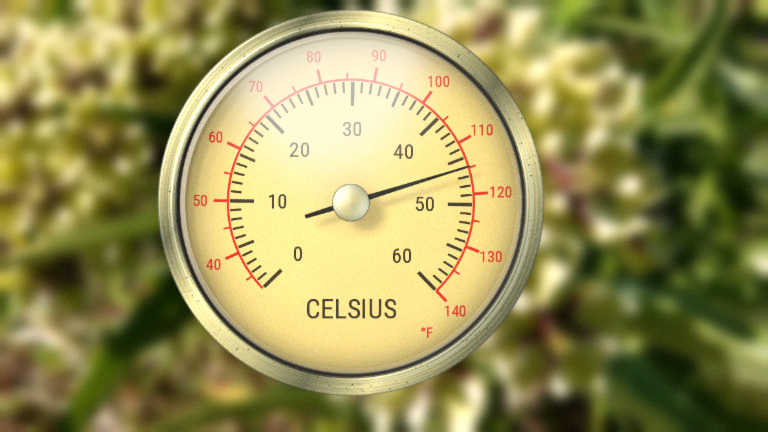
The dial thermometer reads 46 °C
